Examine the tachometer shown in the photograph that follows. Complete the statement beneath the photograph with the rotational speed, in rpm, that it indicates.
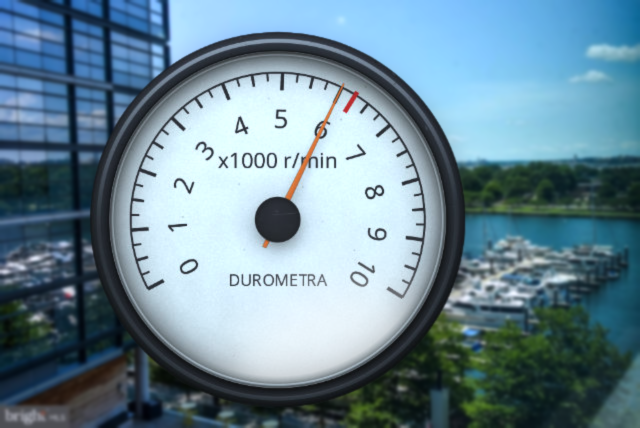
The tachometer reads 6000 rpm
